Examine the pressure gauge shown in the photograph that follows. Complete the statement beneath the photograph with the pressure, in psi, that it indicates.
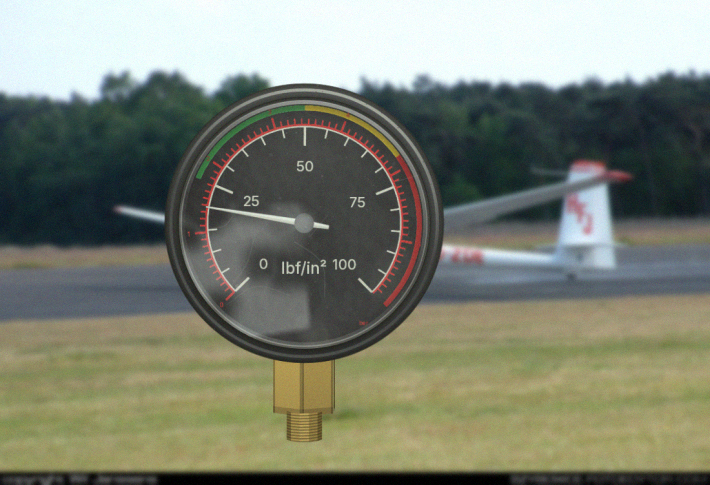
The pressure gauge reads 20 psi
